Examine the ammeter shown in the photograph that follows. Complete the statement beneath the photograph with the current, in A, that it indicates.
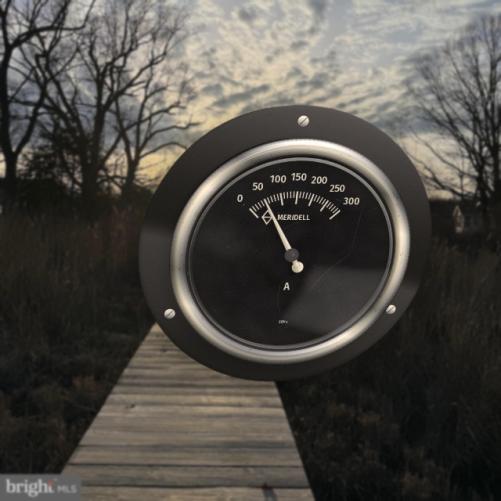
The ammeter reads 50 A
